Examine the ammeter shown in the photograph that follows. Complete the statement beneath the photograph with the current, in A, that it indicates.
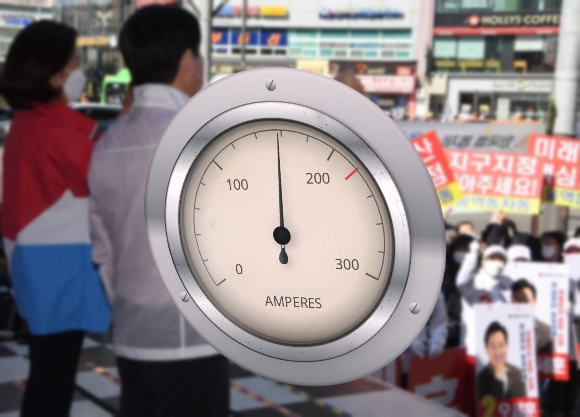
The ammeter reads 160 A
